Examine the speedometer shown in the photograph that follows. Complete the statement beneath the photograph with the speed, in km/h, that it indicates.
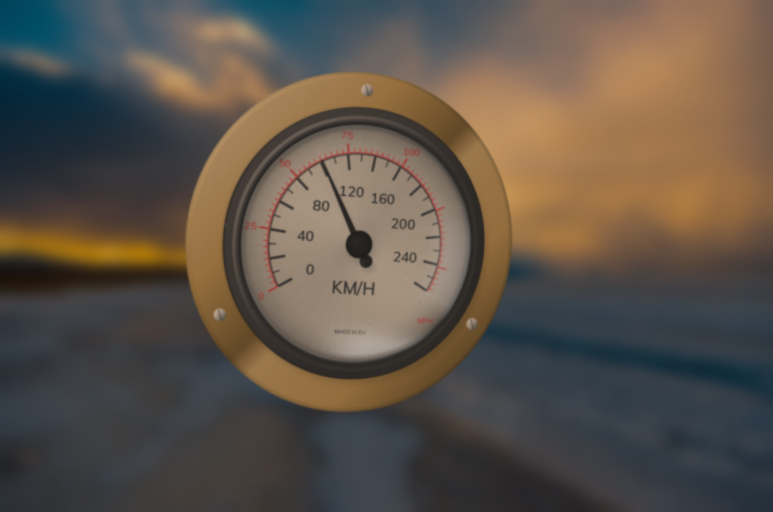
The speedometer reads 100 km/h
